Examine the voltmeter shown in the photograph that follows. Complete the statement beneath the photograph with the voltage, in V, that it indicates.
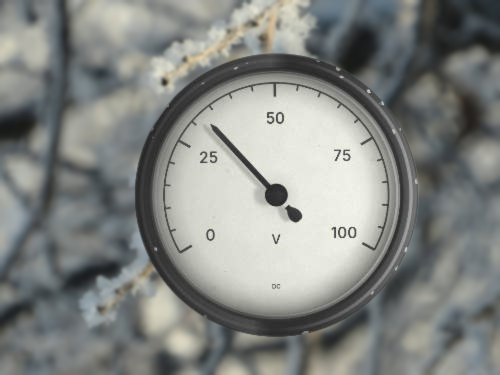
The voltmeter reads 32.5 V
